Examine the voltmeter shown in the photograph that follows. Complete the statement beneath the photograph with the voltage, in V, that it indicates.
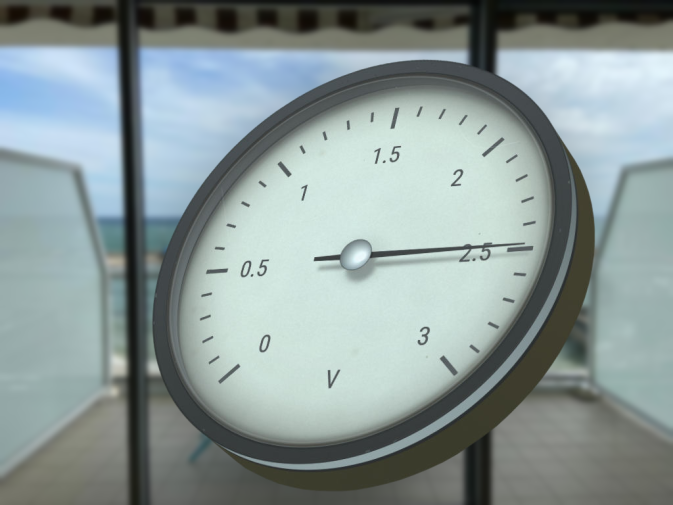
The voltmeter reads 2.5 V
